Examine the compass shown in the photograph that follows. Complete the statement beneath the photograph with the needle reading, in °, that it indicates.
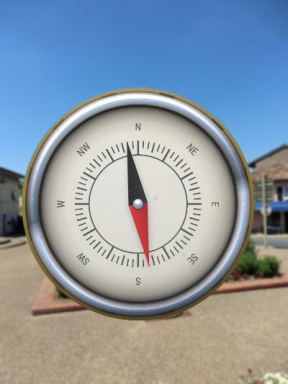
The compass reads 170 °
